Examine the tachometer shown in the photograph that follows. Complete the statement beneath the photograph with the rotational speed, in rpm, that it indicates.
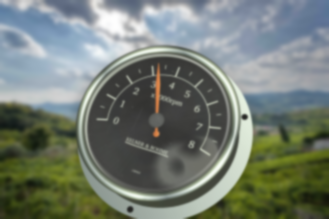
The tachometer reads 3250 rpm
